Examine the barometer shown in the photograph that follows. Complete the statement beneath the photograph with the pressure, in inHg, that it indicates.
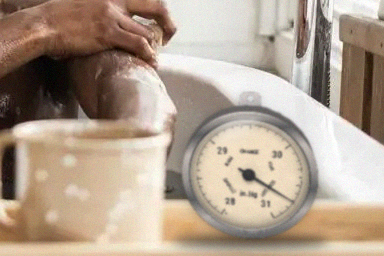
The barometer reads 30.7 inHg
